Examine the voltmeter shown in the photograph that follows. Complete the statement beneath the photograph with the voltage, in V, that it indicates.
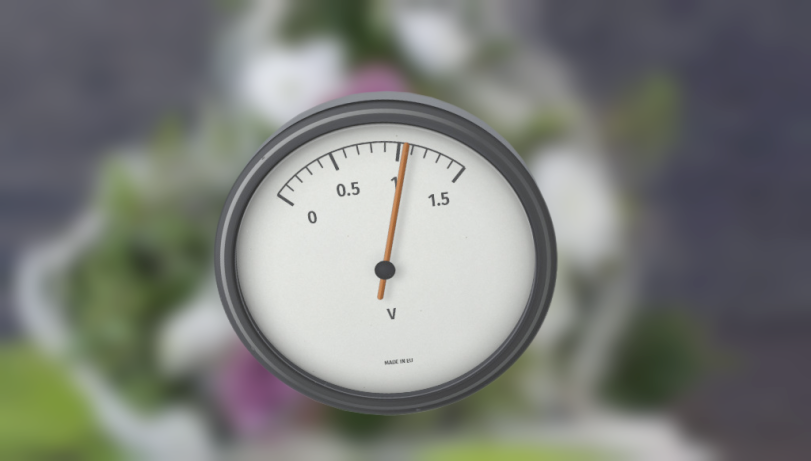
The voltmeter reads 1.05 V
